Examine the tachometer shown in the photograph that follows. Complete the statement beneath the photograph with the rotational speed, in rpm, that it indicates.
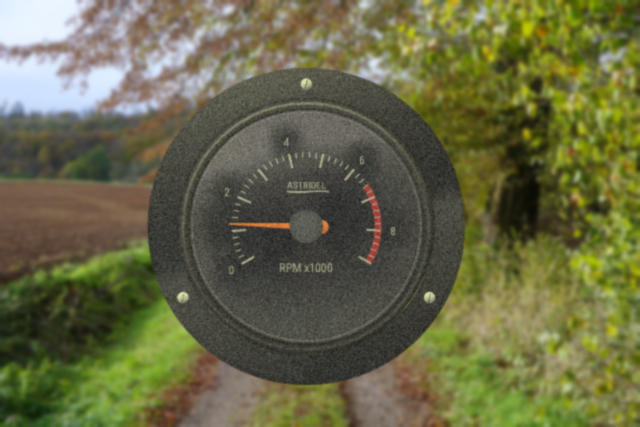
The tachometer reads 1200 rpm
